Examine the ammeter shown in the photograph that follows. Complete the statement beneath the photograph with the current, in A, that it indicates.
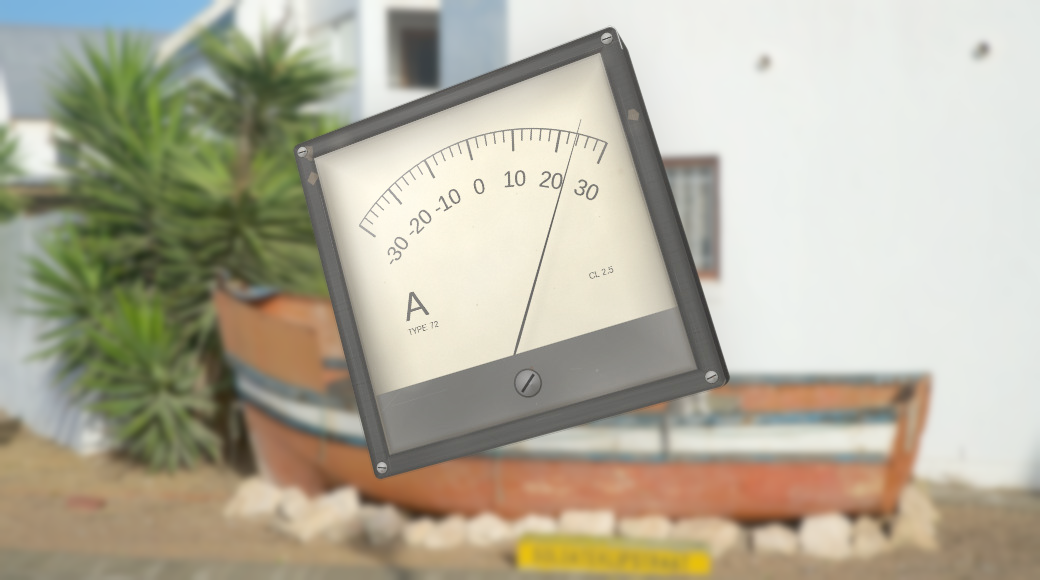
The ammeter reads 24 A
